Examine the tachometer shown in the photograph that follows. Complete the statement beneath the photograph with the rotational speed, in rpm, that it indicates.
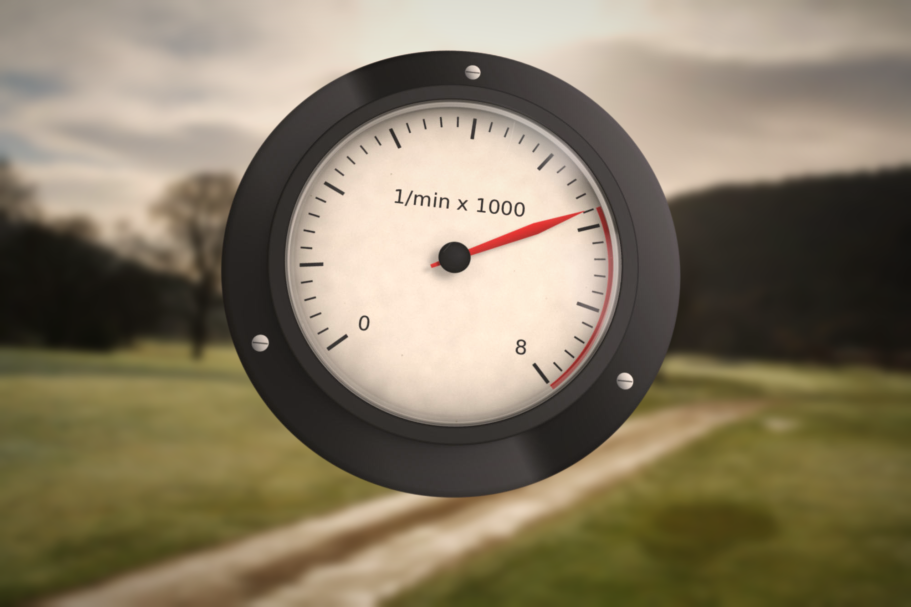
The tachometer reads 5800 rpm
